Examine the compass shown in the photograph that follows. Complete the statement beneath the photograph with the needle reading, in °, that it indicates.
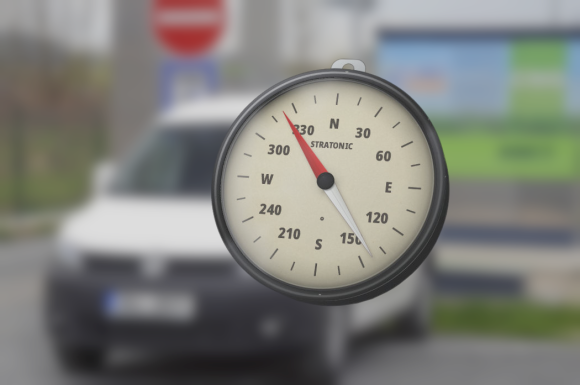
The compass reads 322.5 °
